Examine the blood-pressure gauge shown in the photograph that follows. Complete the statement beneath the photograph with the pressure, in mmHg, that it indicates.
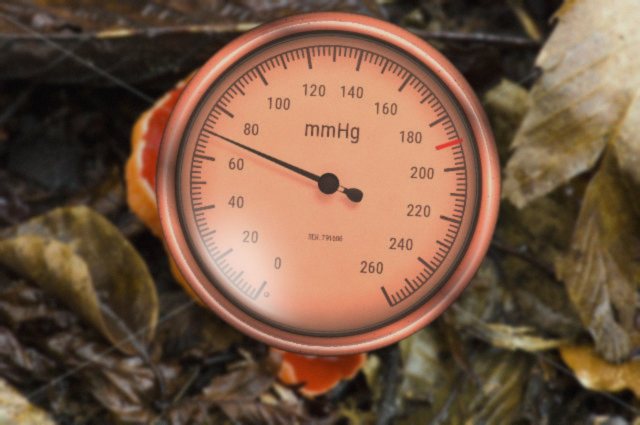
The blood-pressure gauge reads 70 mmHg
